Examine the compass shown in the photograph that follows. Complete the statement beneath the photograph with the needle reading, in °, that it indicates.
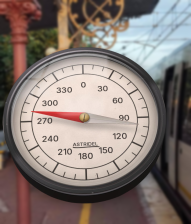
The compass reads 280 °
